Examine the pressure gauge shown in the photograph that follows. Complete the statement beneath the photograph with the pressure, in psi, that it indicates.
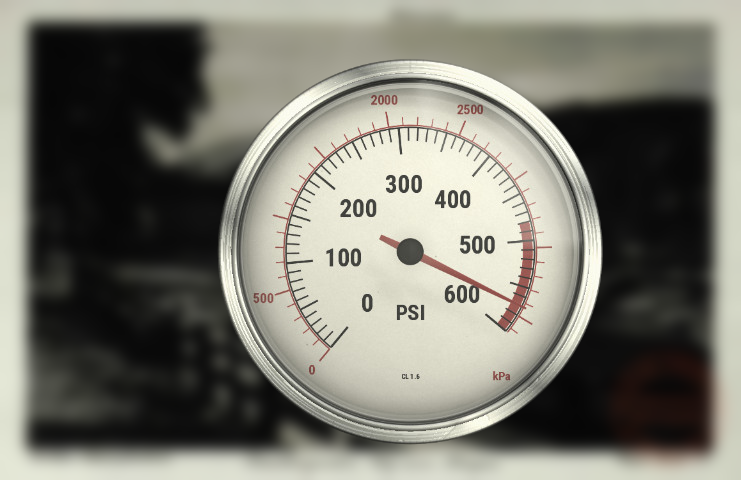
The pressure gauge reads 570 psi
